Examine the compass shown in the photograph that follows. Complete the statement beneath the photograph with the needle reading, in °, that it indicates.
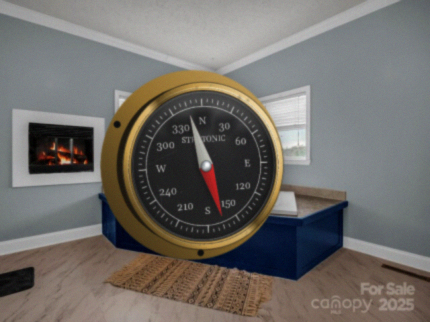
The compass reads 165 °
